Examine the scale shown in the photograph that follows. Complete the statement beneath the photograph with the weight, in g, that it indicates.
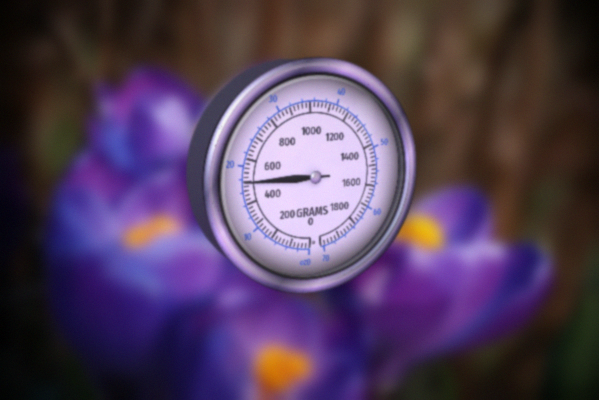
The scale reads 500 g
